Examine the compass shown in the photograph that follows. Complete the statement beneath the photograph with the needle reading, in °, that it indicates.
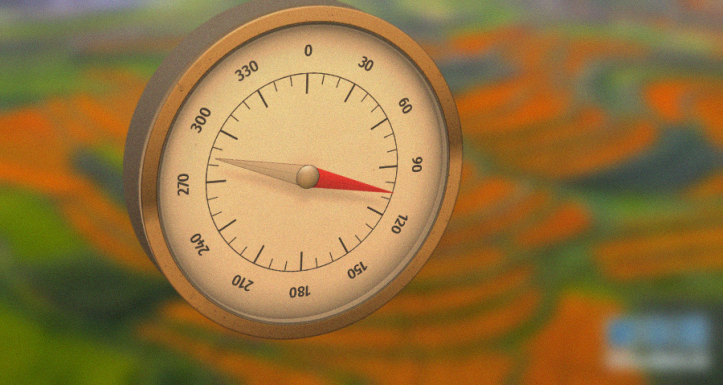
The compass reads 105 °
